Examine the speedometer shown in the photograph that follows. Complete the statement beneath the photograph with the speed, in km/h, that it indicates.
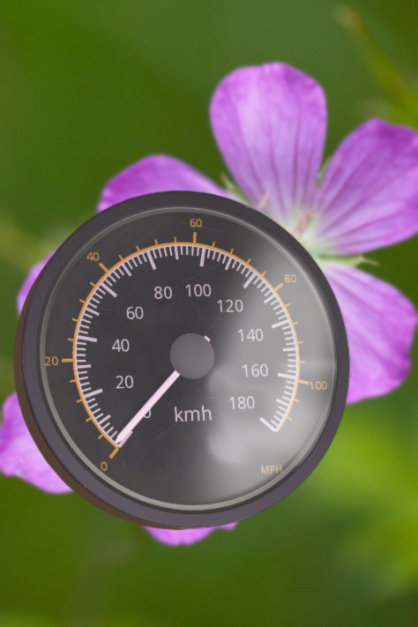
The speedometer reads 2 km/h
